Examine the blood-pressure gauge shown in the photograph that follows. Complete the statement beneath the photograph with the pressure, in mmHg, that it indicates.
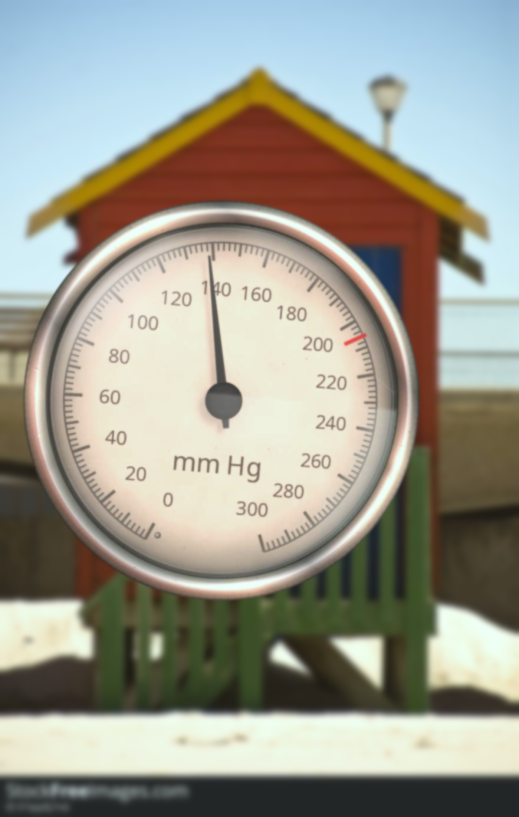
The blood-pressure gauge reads 138 mmHg
